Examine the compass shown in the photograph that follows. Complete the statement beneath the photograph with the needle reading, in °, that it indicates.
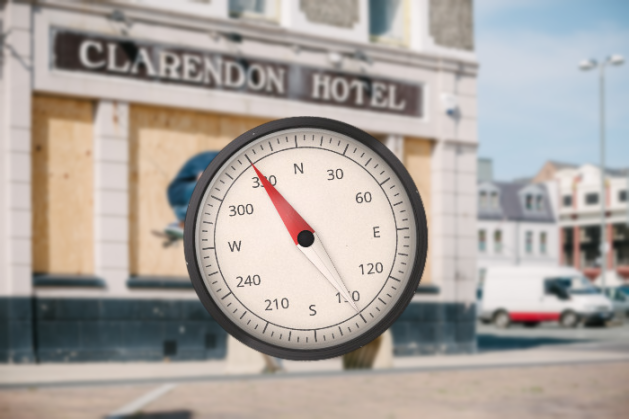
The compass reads 330 °
